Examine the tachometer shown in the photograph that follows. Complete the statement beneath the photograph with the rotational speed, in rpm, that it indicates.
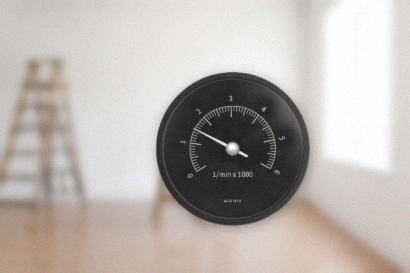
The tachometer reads 1500 rpm
